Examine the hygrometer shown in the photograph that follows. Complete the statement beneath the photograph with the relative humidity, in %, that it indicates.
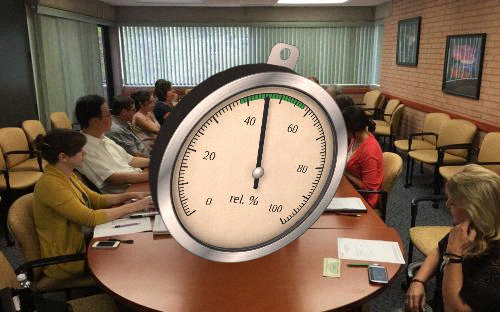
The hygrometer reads 45 %
